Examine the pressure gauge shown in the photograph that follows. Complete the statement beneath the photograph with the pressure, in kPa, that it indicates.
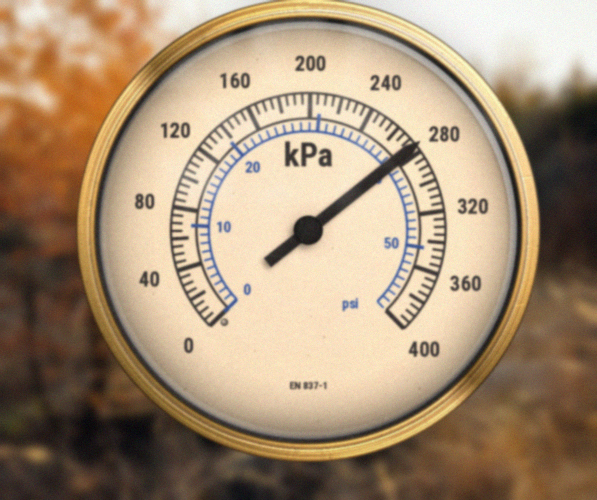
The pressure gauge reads 275 kPa
